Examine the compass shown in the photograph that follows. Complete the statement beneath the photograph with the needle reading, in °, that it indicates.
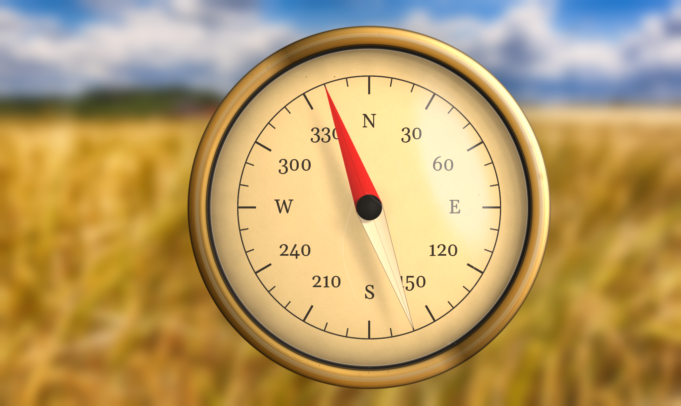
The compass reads 340 °
